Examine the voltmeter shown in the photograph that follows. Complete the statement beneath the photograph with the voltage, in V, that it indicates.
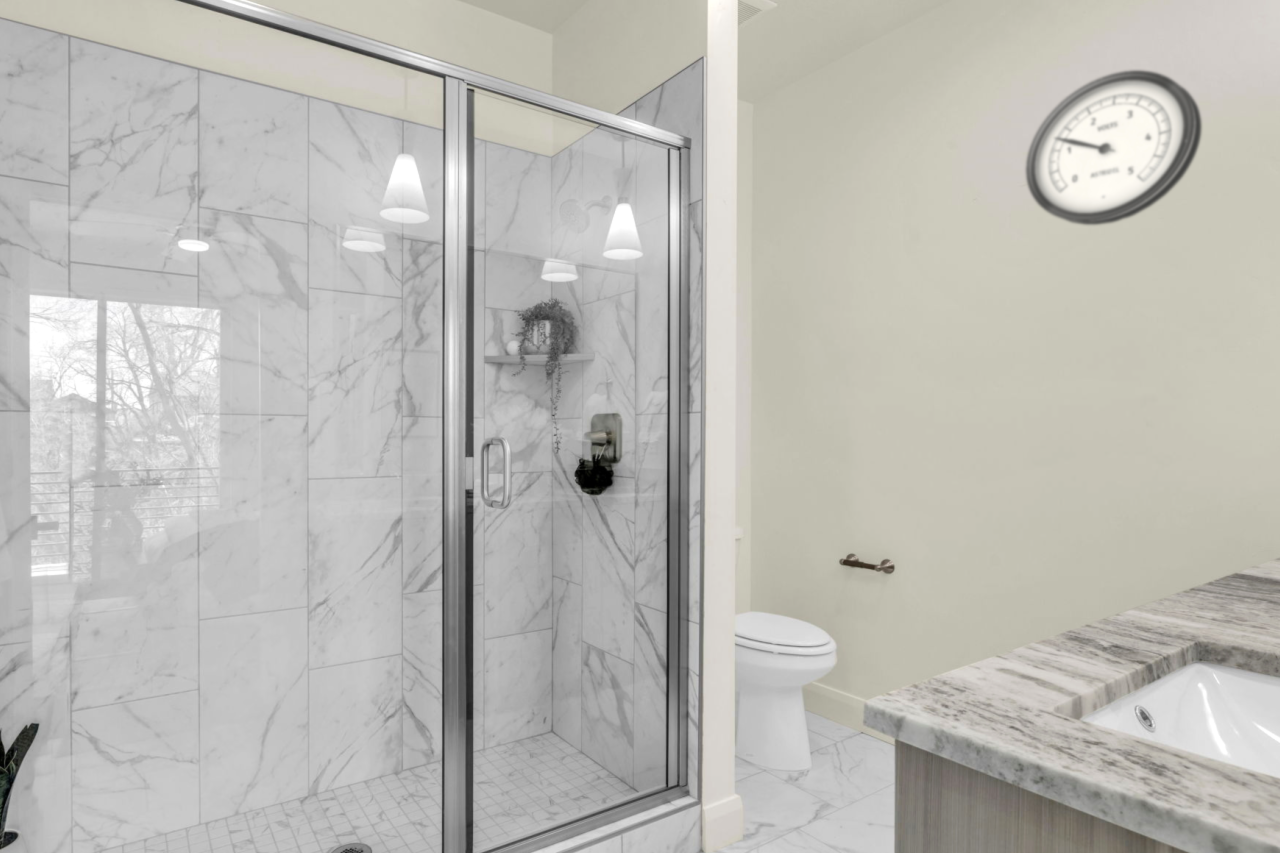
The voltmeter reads 1.25 V
